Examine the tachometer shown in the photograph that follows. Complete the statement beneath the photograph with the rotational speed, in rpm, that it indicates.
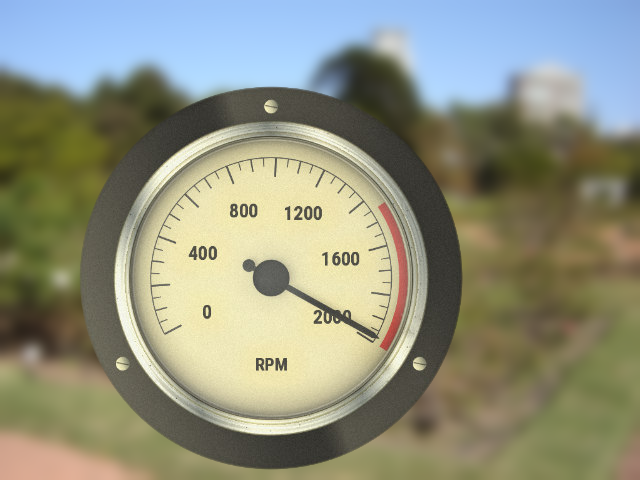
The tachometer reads 1975 rpm
